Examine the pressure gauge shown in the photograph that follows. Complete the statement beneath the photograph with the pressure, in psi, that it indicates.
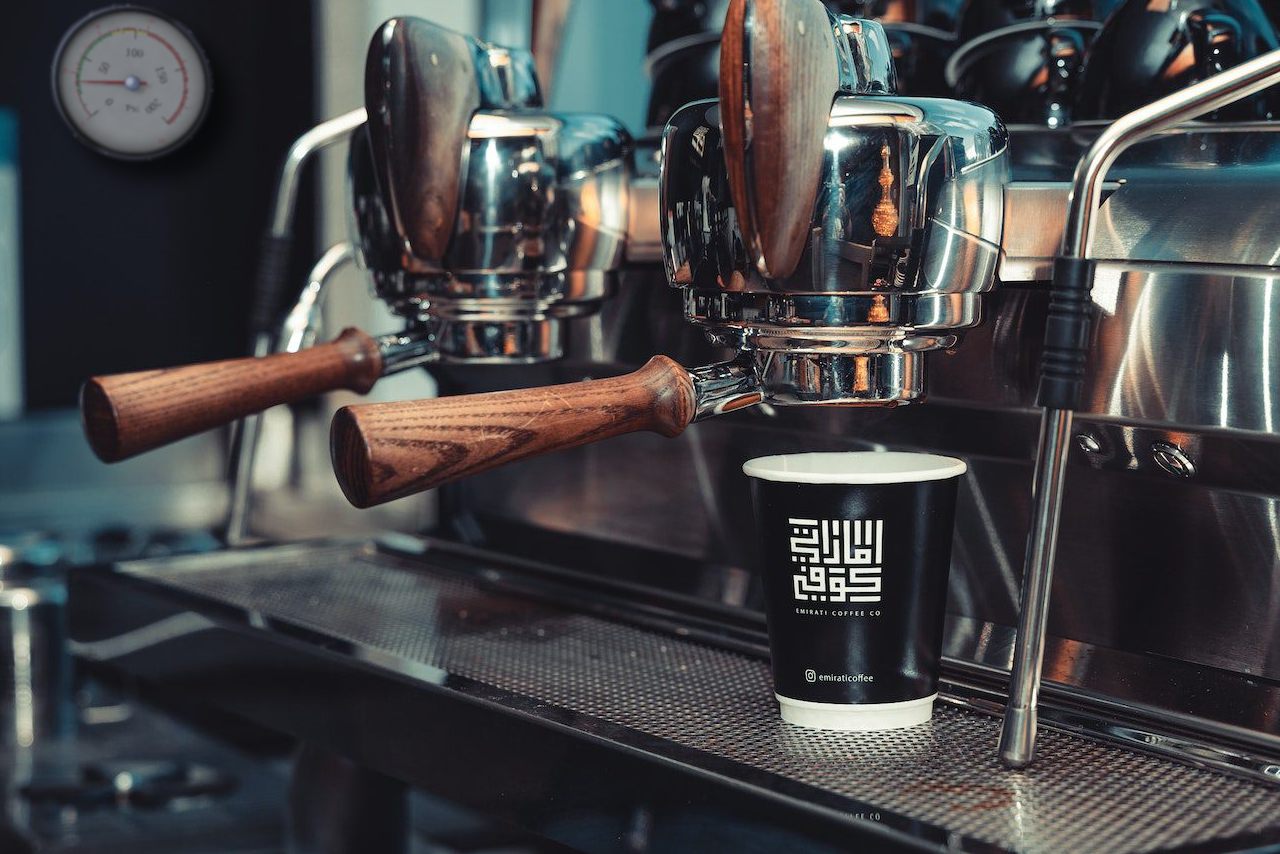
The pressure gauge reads 30 psi
